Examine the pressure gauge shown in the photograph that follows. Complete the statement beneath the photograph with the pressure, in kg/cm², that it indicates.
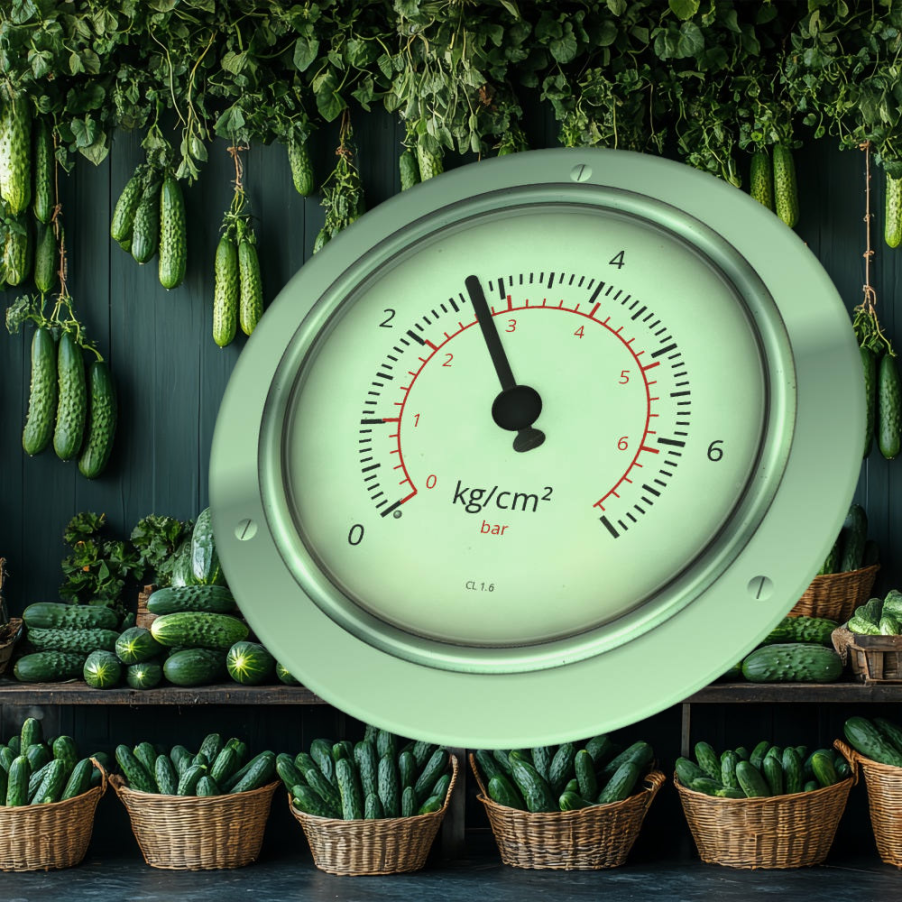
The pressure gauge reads 2.75 kg/cm²
